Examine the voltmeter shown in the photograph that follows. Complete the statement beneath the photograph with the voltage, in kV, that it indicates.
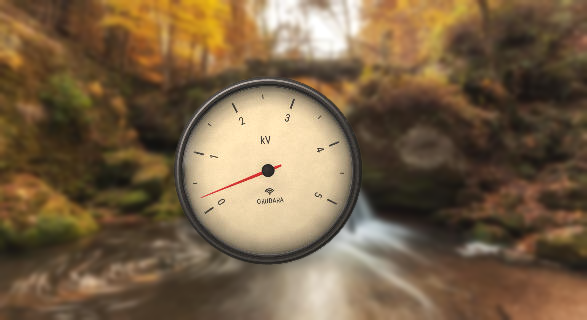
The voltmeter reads 0.25 kV
